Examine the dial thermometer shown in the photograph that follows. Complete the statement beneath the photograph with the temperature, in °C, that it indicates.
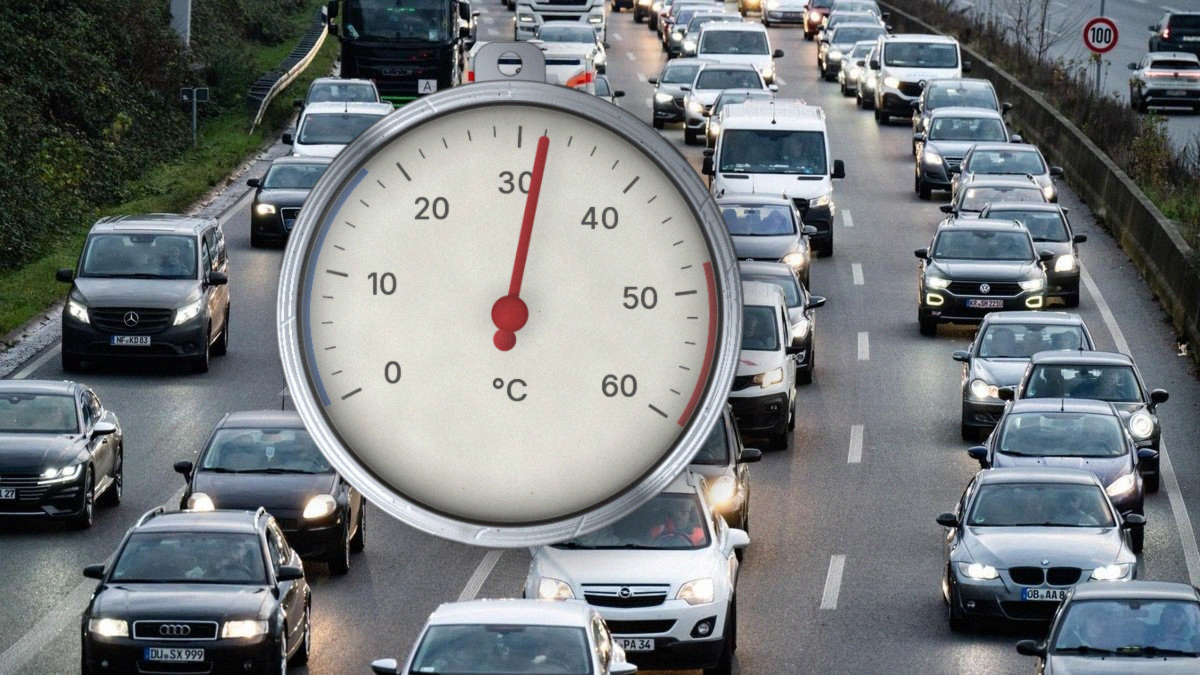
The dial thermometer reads 32 °C
